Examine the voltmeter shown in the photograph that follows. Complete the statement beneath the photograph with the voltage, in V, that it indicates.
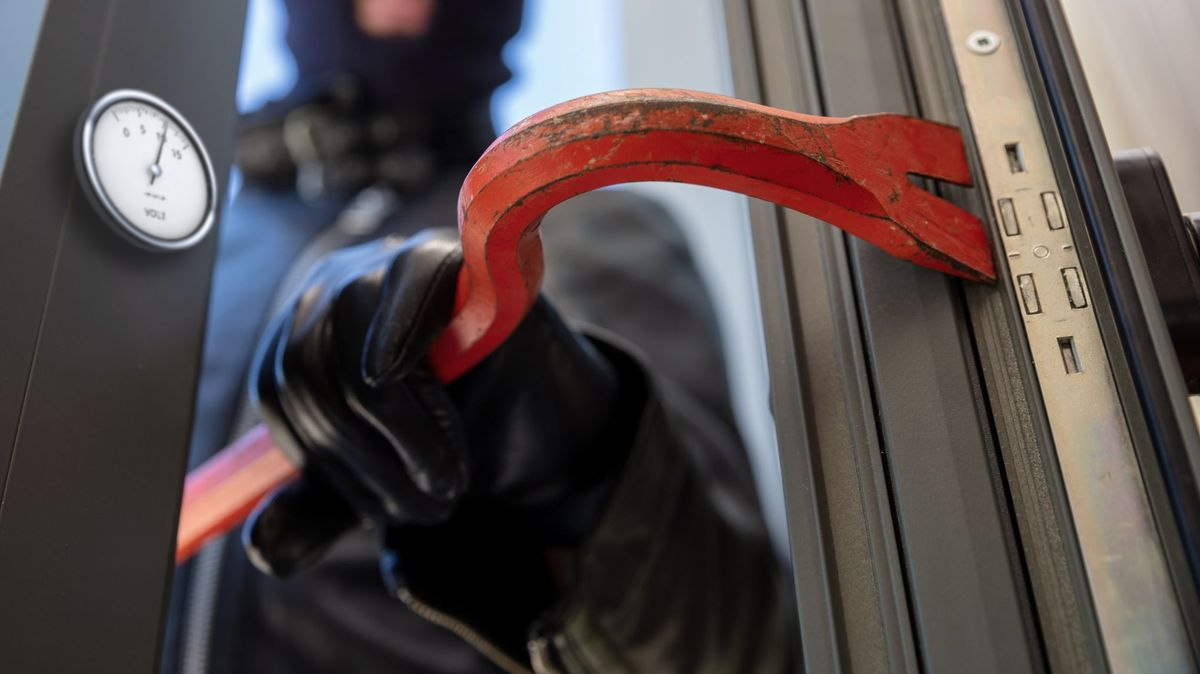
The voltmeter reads 10 V
